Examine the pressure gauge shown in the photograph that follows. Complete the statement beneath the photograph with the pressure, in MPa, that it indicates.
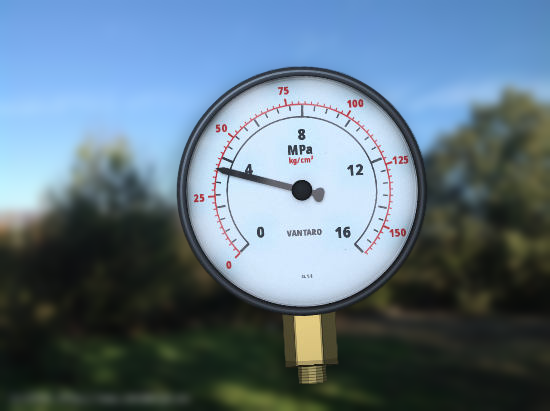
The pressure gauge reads 3.5 MPa
